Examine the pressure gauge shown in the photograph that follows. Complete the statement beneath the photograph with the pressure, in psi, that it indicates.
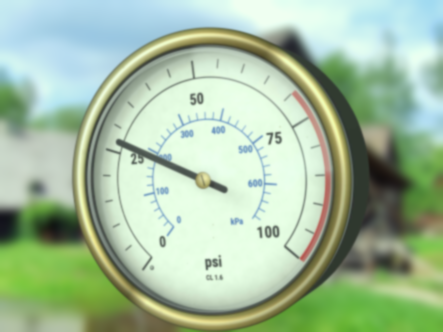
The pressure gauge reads 27.5 psi
